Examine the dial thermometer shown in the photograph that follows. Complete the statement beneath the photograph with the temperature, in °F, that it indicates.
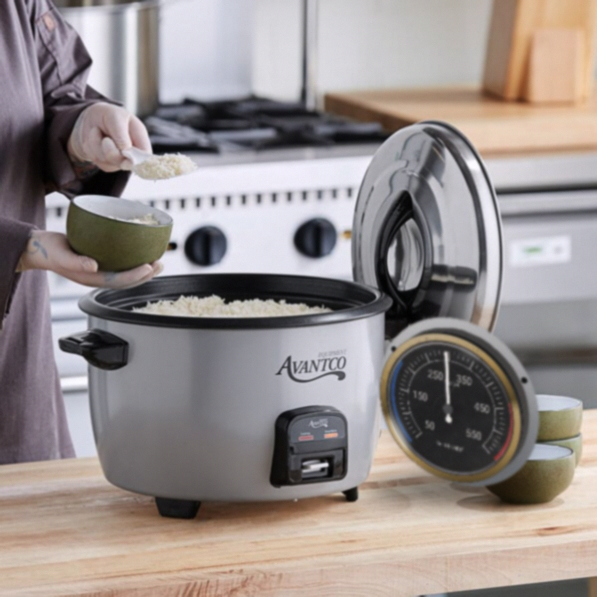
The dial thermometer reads 300 °F
